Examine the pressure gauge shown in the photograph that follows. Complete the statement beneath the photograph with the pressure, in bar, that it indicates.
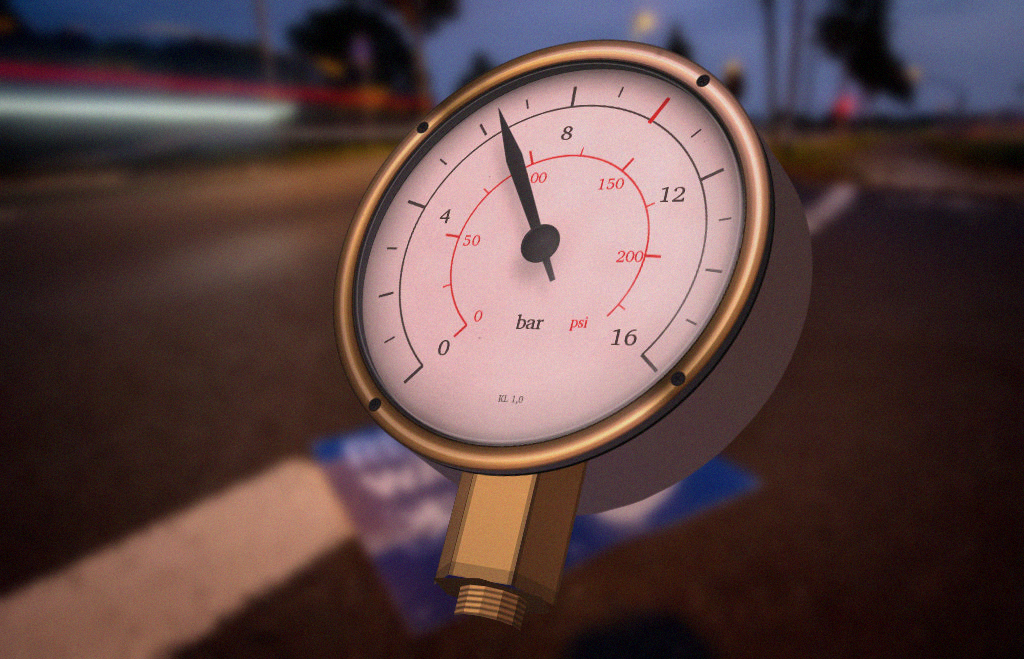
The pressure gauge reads 6.5 bar
